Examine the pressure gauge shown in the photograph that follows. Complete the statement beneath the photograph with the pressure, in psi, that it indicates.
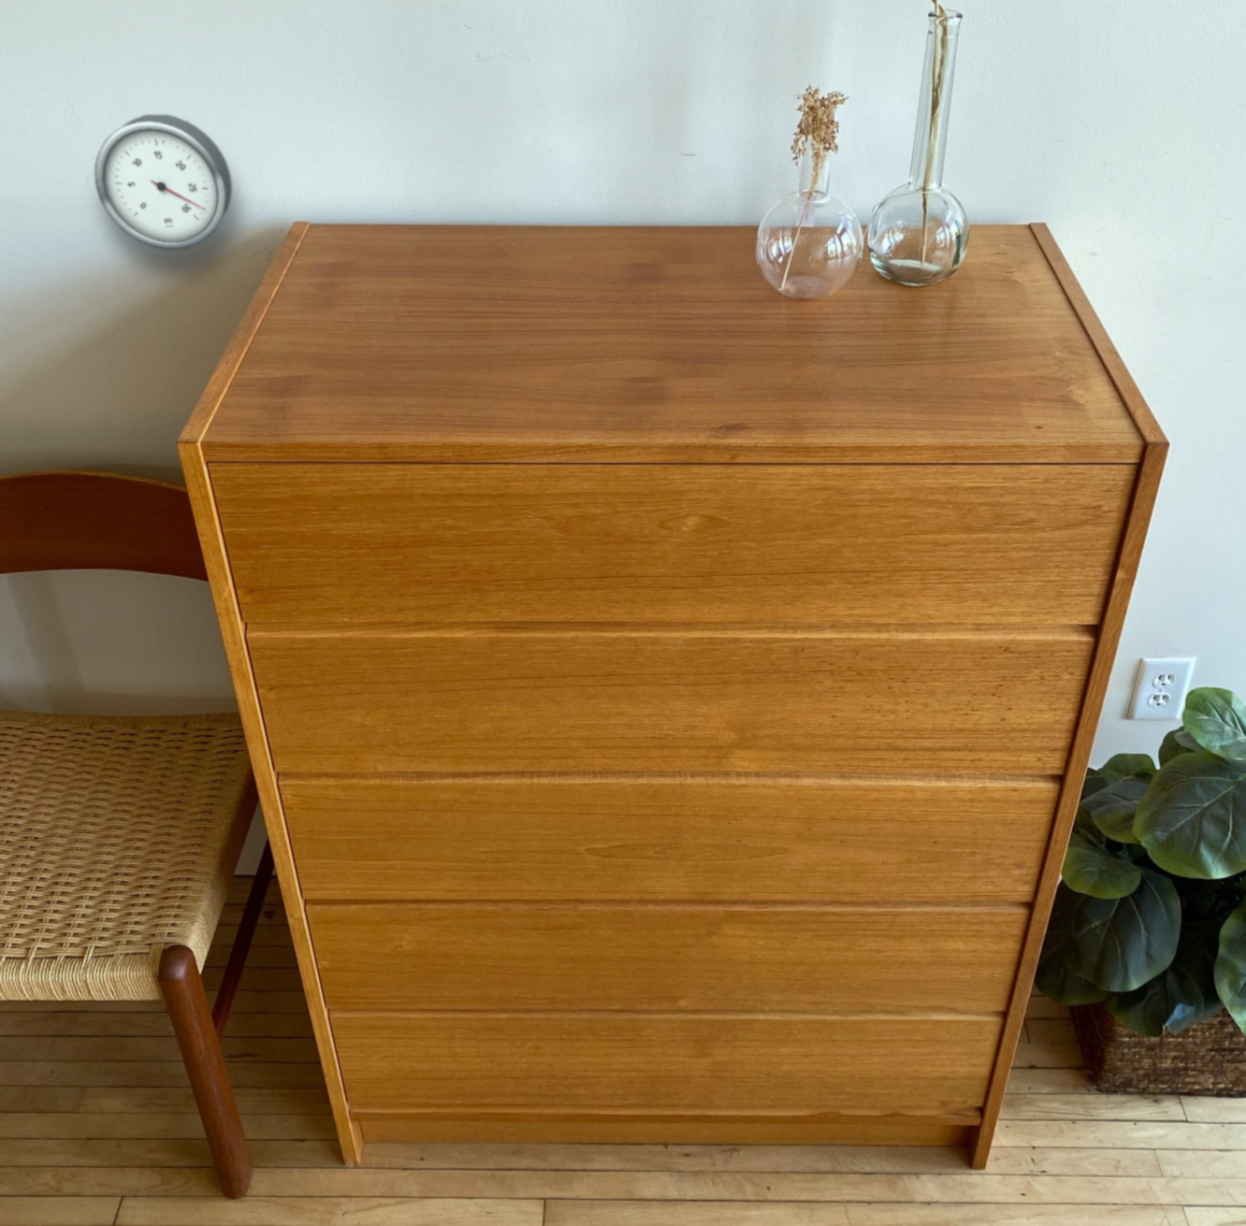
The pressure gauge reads 28 psi
